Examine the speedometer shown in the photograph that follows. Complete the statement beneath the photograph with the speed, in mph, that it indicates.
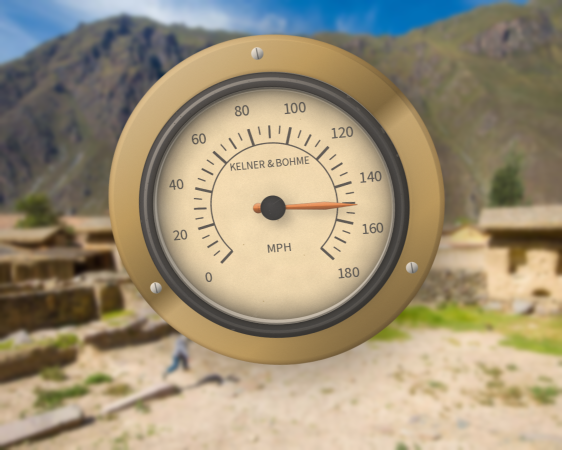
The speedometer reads 150 mph
